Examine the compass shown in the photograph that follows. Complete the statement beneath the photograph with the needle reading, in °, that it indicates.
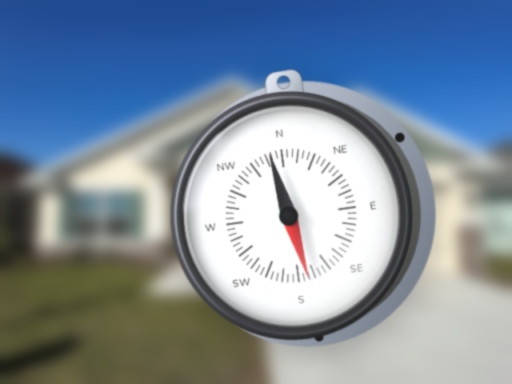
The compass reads 170 °
